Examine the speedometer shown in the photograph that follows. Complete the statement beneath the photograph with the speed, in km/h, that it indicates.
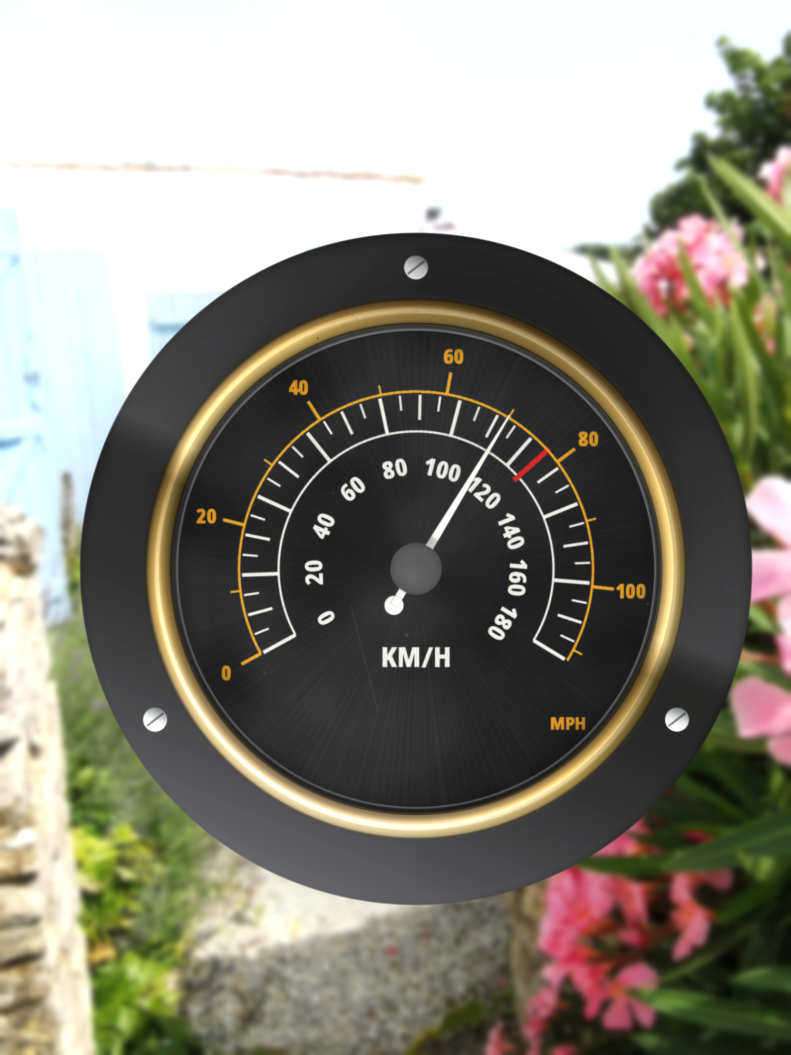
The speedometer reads 112.5 km/h
